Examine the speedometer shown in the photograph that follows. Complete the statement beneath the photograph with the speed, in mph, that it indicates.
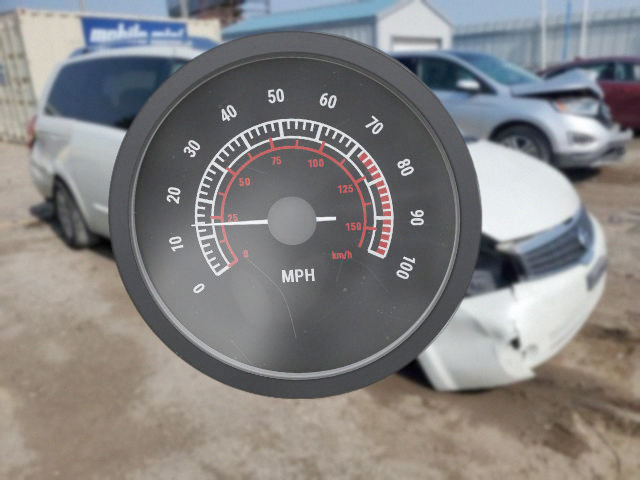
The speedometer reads 14 mph
